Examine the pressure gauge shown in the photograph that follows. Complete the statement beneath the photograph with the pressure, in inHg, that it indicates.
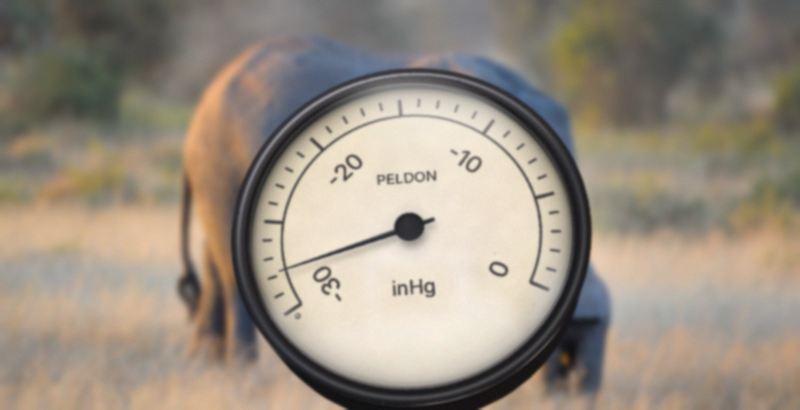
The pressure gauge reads -28 inHg
